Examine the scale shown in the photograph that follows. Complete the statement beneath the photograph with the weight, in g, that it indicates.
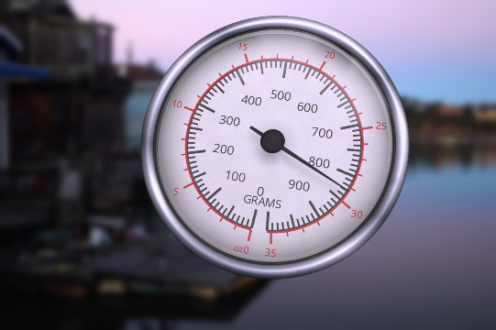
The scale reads 830 g
